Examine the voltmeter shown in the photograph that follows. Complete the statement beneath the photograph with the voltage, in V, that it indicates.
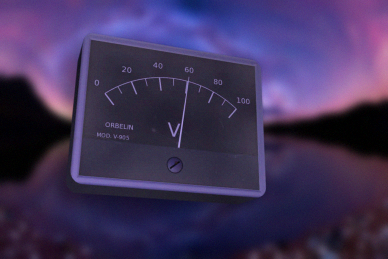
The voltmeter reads 60 V
